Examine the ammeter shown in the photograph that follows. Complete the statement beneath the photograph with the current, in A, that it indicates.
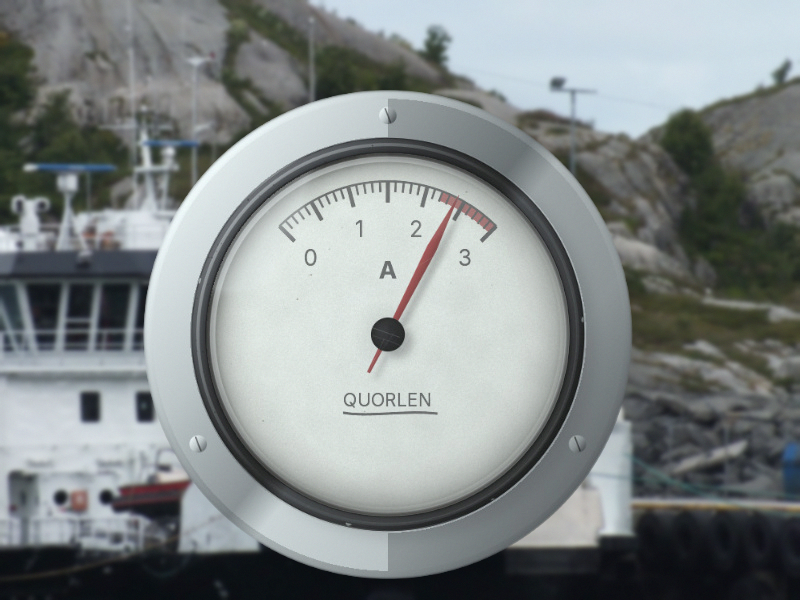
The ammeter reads 2.4 A
